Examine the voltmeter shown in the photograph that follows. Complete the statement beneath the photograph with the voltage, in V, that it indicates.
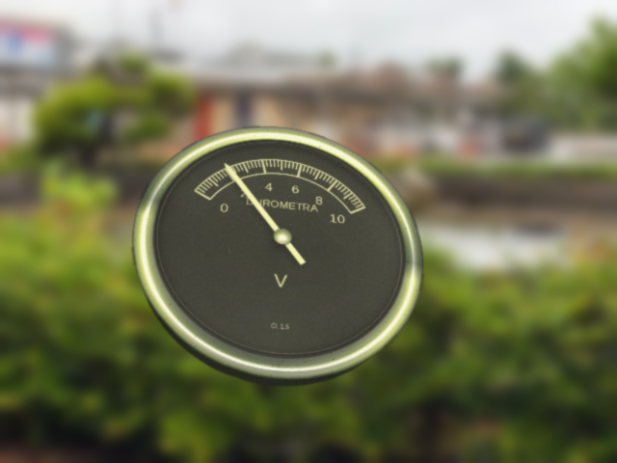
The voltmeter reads 2 V
